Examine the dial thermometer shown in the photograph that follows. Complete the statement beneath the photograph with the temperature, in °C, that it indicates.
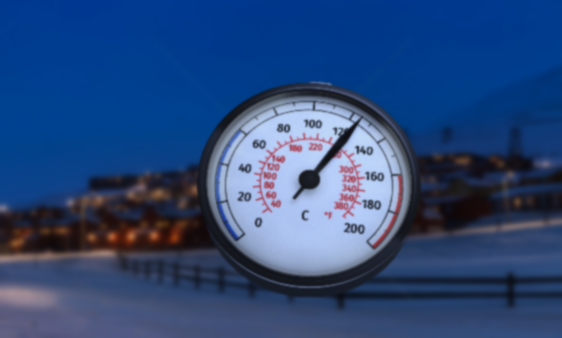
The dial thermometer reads 125 °C
